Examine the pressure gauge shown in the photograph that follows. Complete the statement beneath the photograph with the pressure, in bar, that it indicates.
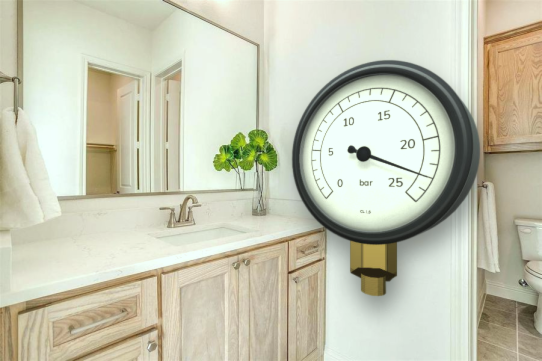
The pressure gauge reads 23 bar
